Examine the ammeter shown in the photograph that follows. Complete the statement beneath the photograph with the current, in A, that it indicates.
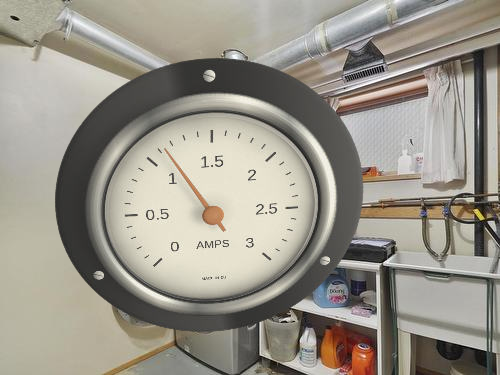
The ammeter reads 1.15 A
